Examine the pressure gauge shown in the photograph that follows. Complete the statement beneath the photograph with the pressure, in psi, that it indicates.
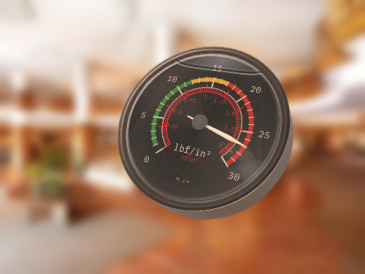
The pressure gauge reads 27 psi
